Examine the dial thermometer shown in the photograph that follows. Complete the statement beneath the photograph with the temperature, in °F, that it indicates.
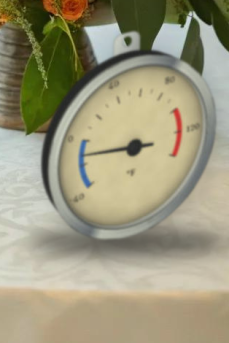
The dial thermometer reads -10 °F
